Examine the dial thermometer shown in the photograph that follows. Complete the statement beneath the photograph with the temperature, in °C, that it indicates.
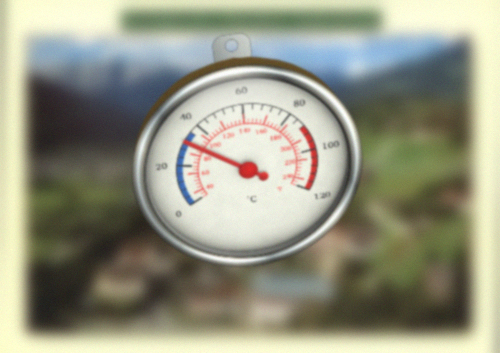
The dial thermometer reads 32 °C
